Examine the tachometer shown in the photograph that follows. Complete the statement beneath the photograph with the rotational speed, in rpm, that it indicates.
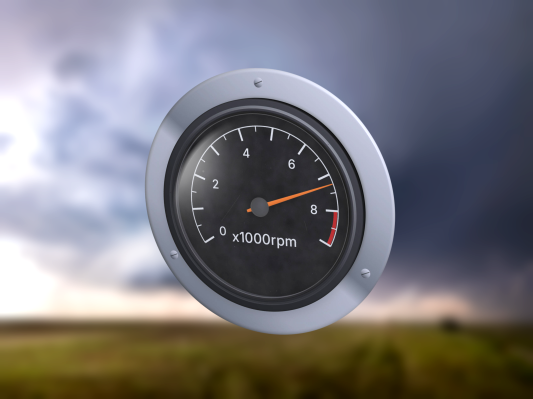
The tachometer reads 7250 rpm
